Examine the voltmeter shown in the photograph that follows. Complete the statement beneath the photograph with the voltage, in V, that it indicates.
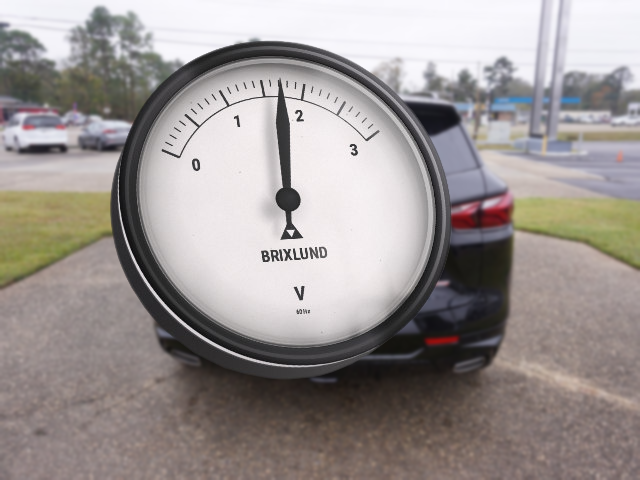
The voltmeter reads 1.7 V
